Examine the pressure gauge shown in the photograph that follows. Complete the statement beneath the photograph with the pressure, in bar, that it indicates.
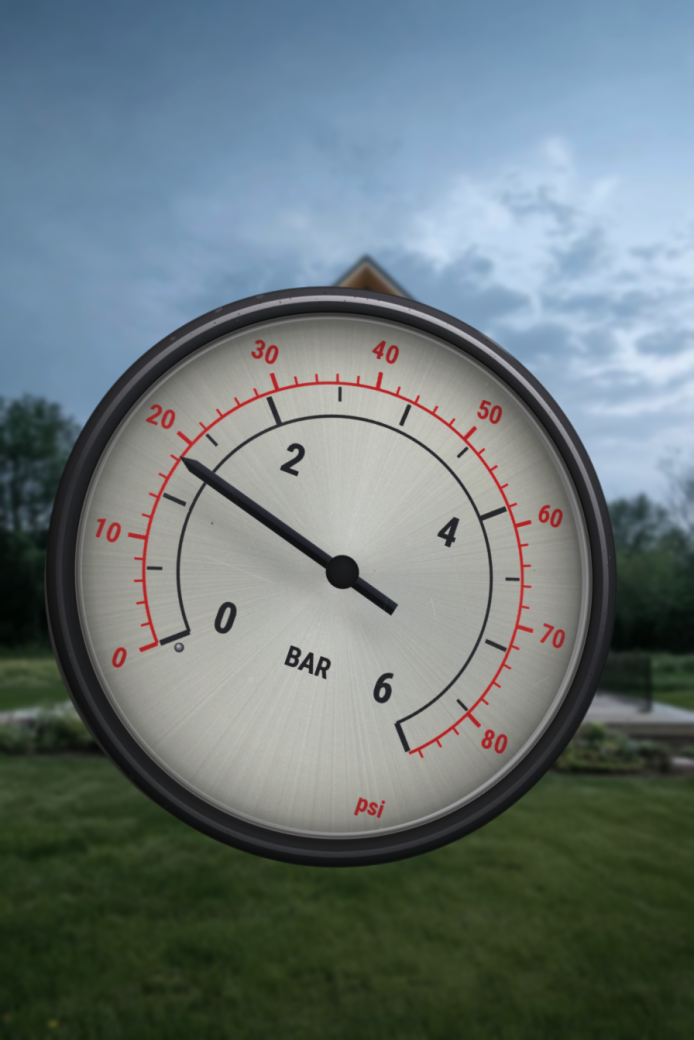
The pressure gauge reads 1.25 bar
